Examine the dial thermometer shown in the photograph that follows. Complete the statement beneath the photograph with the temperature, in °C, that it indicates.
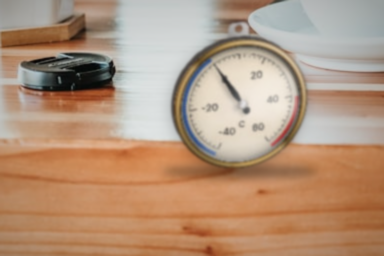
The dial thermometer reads 0 °C
